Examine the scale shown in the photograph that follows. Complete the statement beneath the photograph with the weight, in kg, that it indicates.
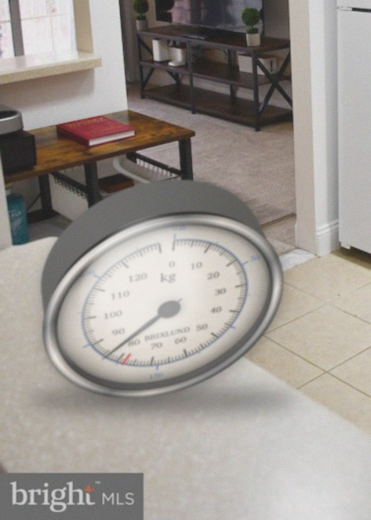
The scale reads 85 kg
